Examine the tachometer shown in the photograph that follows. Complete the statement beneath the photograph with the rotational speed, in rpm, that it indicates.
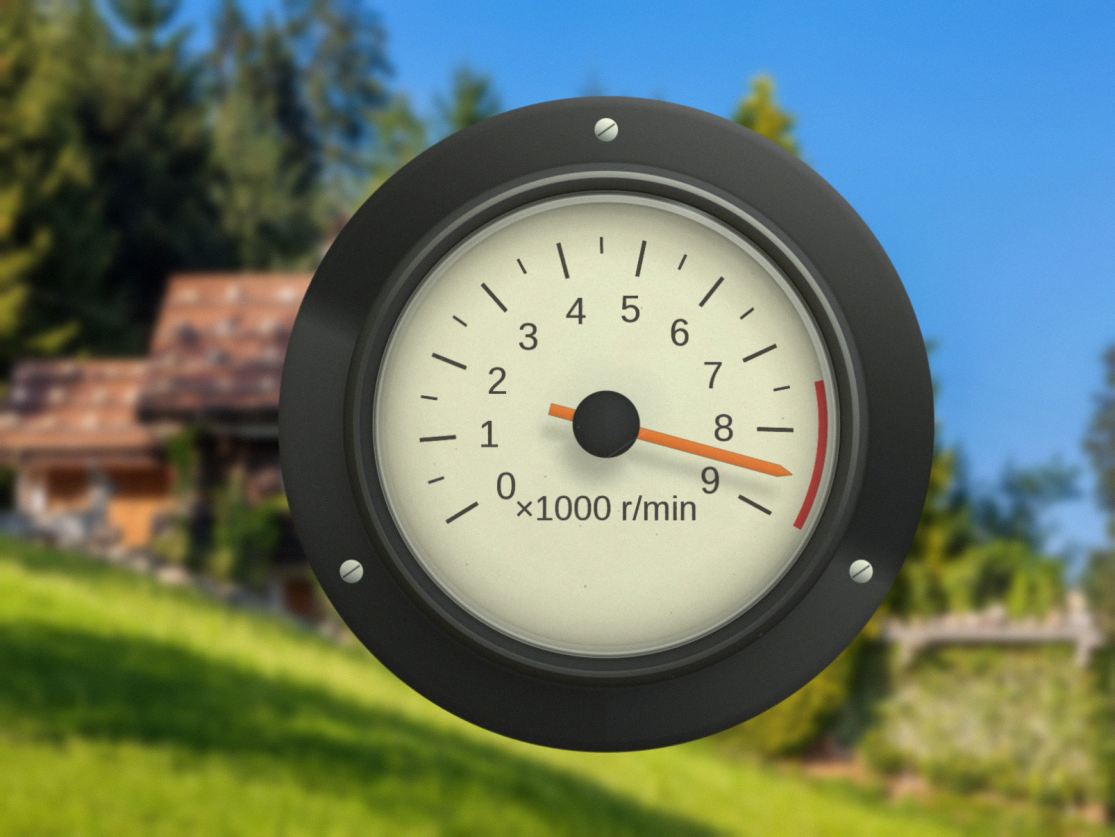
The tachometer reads 8500 rpm
